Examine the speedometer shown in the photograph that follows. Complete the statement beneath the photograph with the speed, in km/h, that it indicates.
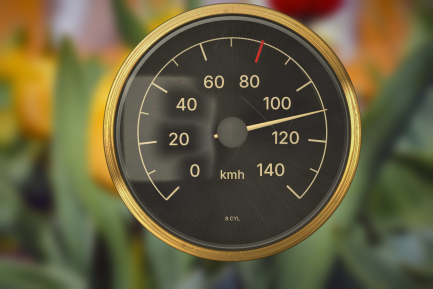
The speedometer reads 110 km/h
